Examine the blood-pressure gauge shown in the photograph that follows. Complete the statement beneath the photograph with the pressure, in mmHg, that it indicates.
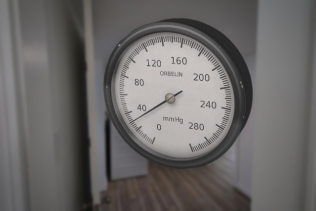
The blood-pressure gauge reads 30 mmHg
